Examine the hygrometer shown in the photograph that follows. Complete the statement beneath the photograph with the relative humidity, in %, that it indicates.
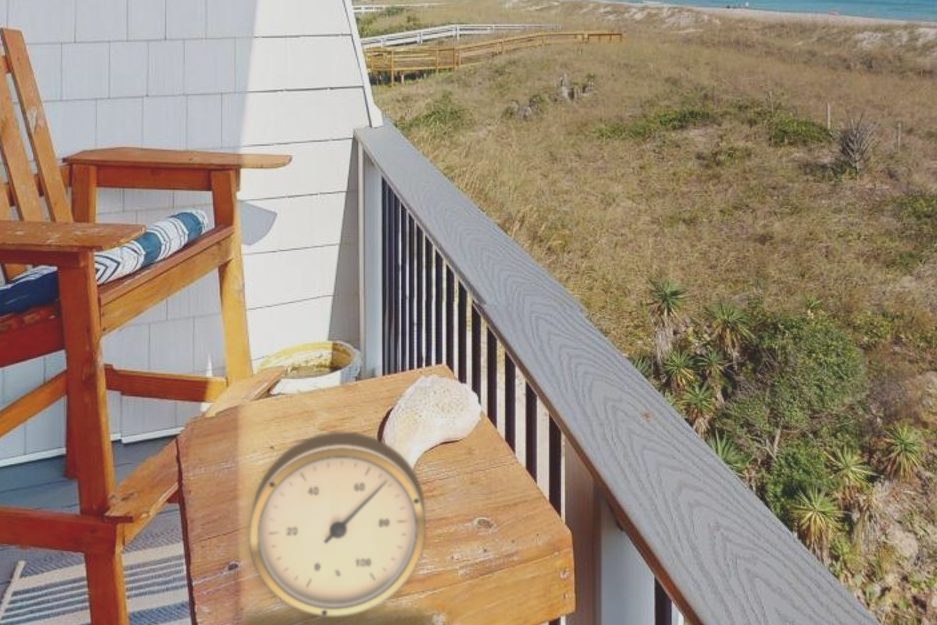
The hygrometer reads 66 %
